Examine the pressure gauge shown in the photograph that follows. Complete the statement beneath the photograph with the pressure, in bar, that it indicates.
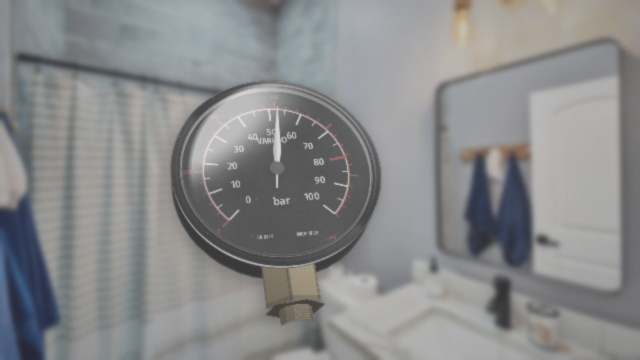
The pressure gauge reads 52.5 bar
